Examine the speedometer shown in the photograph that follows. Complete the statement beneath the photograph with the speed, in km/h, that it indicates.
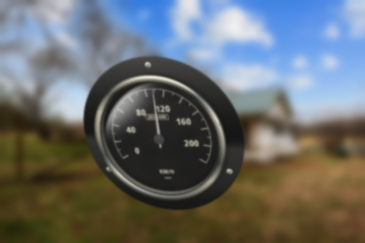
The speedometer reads 110 km/h
